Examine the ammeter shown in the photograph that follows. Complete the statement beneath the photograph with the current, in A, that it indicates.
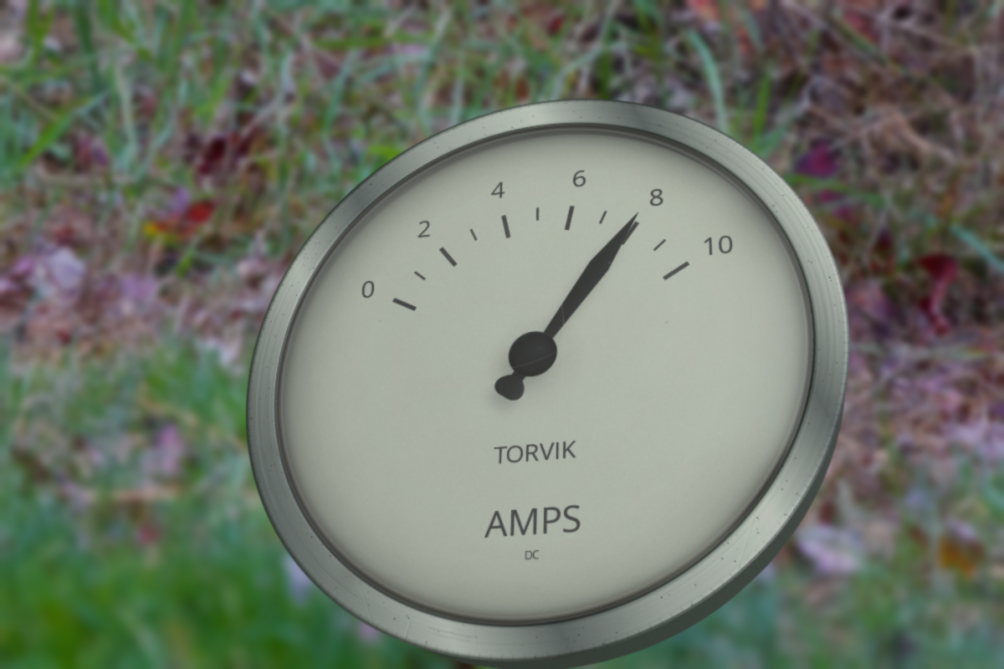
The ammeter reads 8 A
